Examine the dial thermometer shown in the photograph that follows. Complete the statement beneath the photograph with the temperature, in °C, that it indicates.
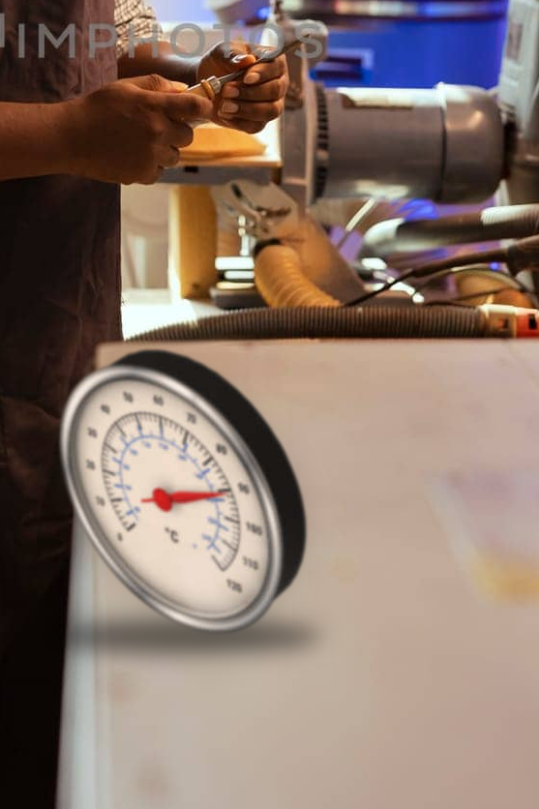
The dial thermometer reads 90 °C
